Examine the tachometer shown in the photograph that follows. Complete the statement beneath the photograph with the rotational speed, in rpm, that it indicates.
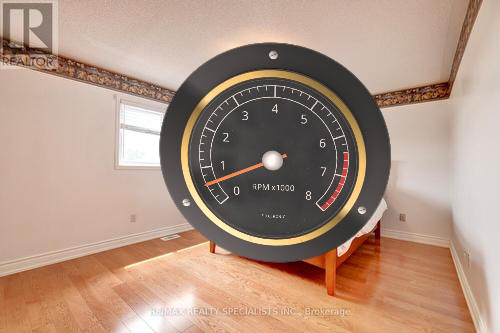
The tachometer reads 600 rpm
